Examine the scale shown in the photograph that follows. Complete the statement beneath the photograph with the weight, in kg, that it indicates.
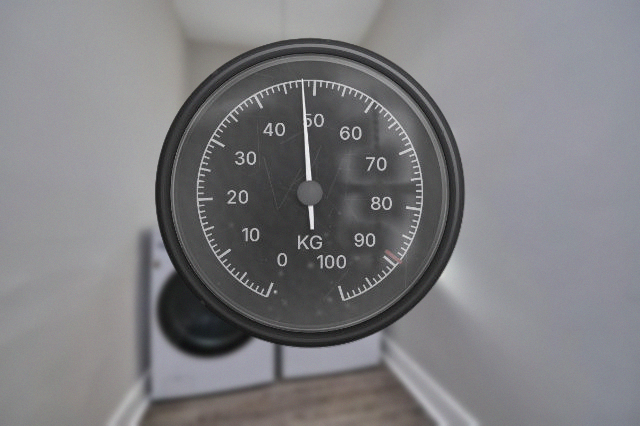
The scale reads 48 kg
